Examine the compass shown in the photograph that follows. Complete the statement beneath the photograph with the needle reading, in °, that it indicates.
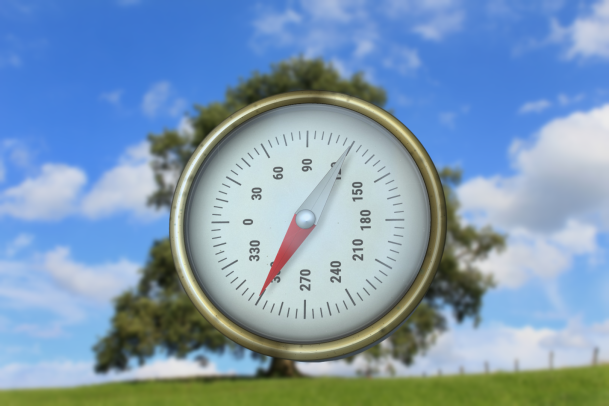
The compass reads 300 °
